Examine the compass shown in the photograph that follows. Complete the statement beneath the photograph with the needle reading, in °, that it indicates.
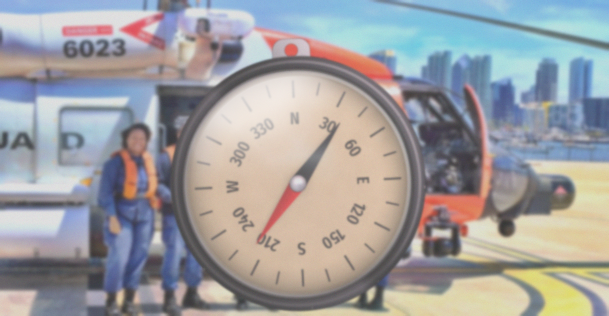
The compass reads 217.5 °
